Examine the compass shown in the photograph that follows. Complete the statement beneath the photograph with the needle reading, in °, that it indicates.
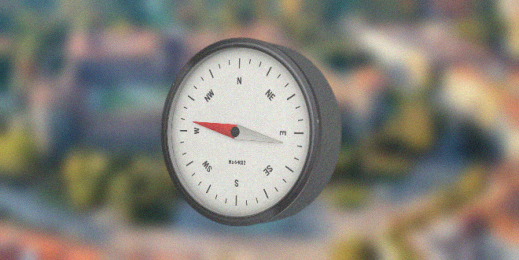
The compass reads 280 °
